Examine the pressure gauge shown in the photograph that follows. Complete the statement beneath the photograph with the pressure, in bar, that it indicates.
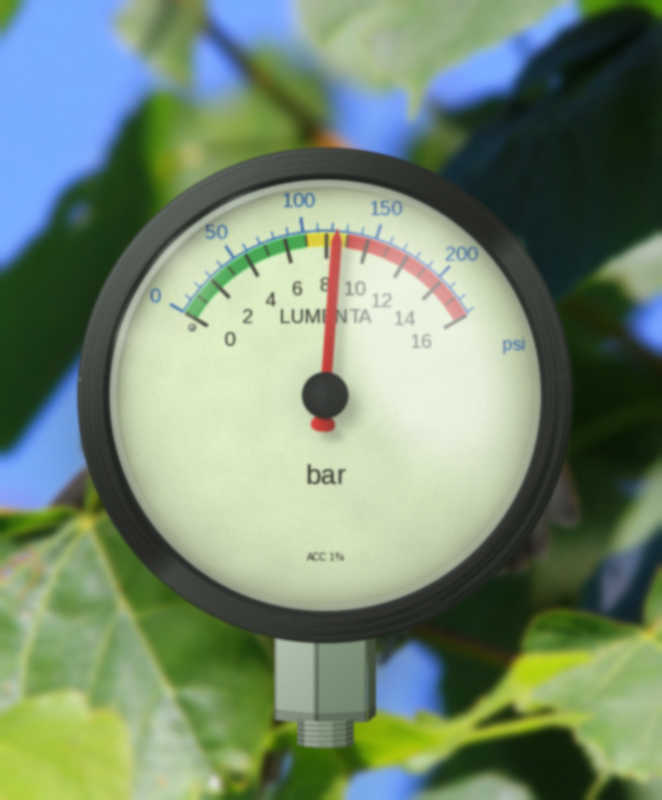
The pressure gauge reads 8.5 bar
